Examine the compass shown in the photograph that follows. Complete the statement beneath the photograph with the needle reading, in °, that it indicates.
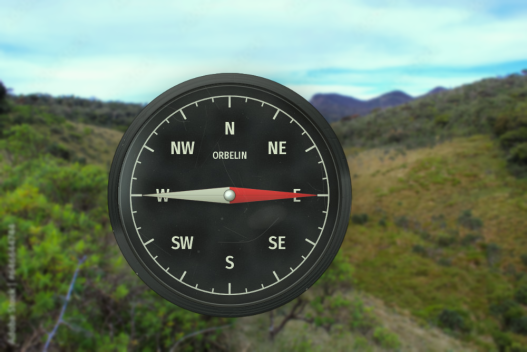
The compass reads 90 °
